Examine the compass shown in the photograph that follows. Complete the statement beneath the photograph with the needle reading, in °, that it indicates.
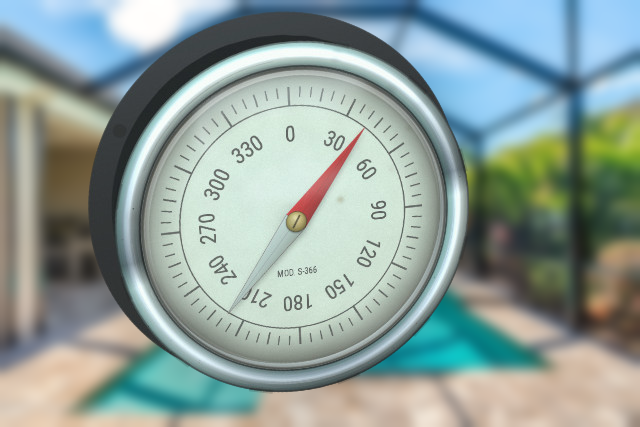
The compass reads 40 °
